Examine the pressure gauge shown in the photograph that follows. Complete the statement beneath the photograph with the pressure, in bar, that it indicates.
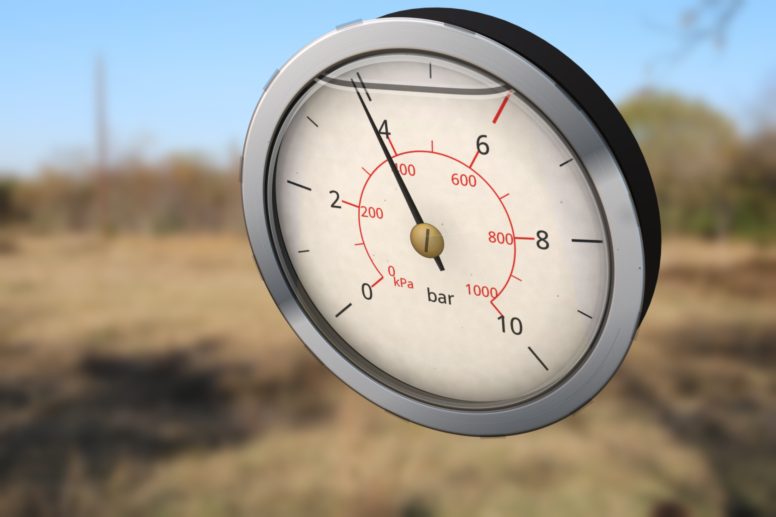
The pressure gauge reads 4 bar
